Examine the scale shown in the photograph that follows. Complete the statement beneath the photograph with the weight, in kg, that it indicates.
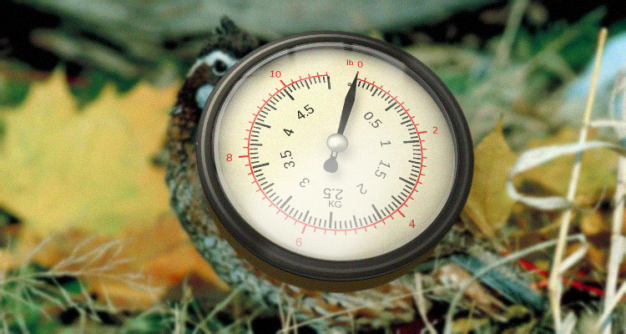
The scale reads 0 kg
